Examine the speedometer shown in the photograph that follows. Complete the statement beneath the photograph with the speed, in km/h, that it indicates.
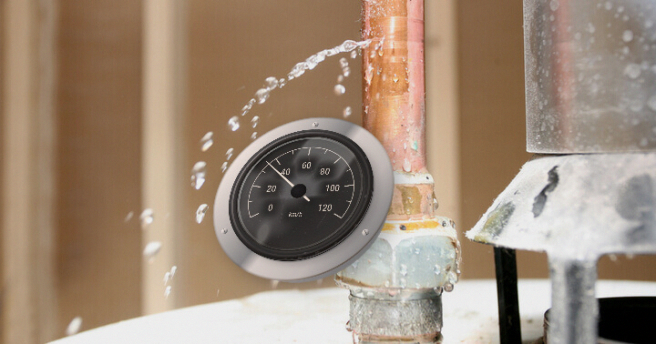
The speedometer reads 35 km/h
